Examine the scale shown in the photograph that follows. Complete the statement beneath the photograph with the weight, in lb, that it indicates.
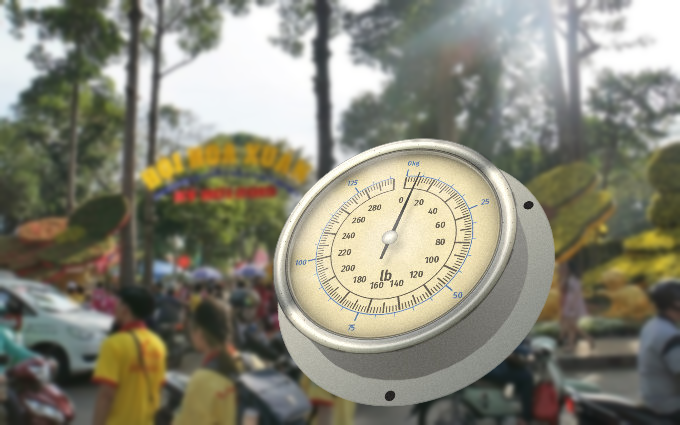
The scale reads 10 lb
